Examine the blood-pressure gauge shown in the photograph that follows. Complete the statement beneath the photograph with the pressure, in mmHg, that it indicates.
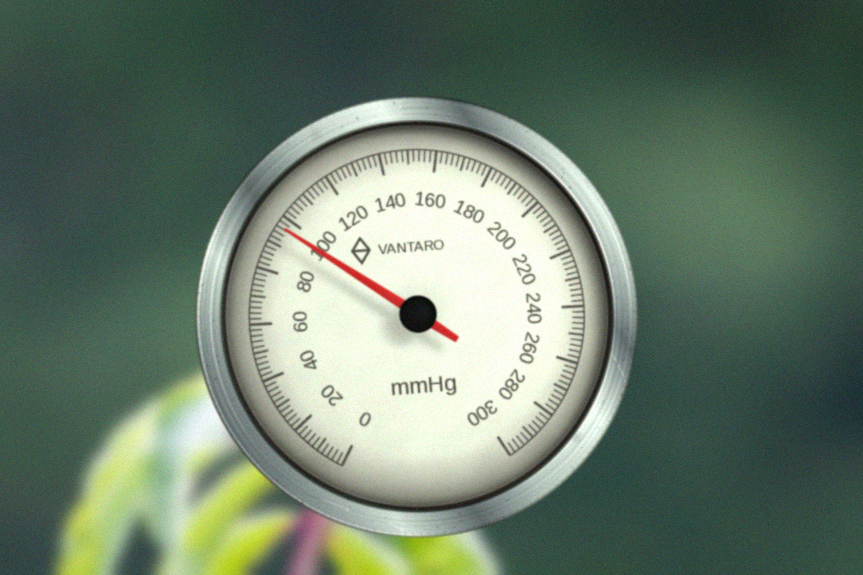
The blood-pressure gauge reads 96 mmHg
